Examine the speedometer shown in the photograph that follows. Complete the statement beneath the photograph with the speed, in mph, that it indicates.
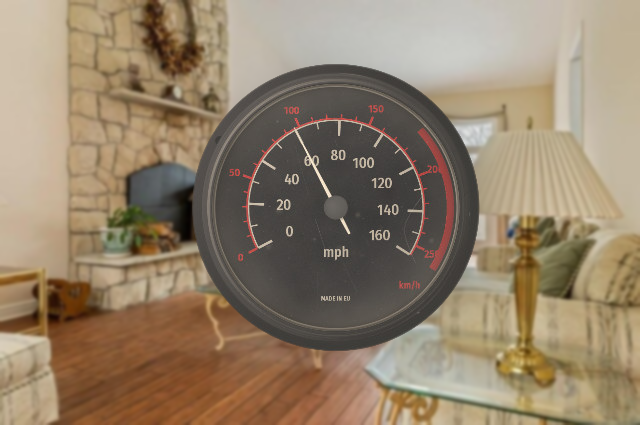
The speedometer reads 60 mph
